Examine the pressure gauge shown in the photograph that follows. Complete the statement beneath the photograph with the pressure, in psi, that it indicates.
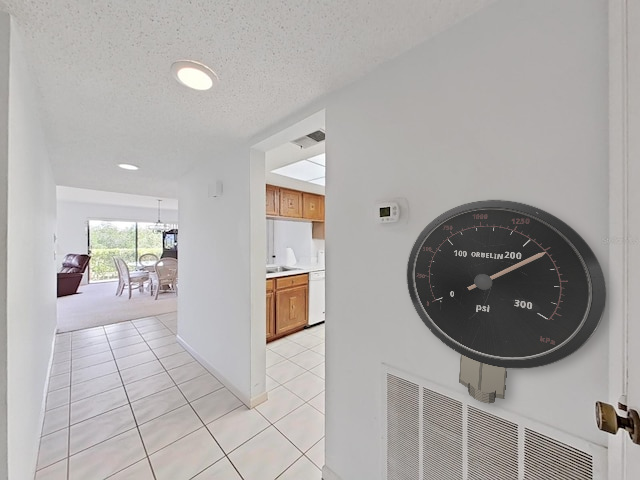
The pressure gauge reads 220 psi
